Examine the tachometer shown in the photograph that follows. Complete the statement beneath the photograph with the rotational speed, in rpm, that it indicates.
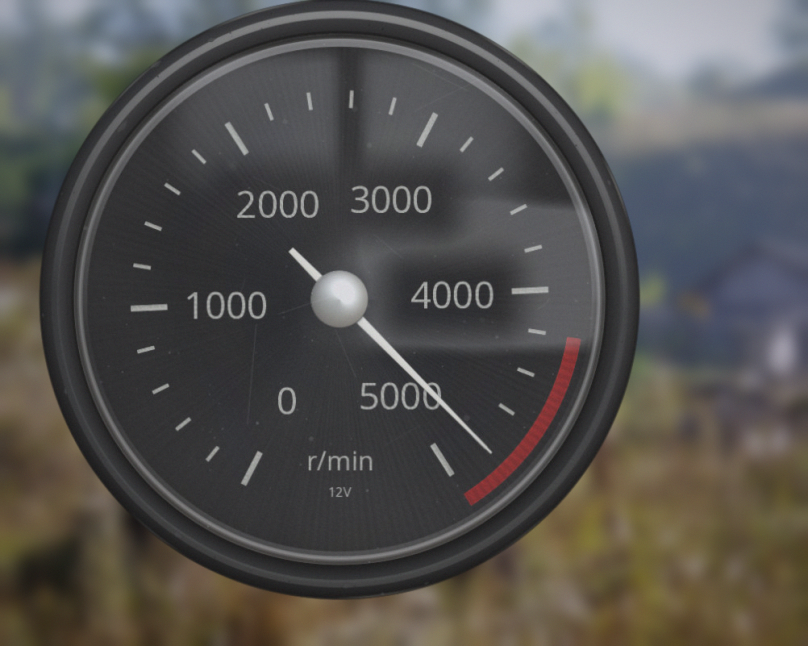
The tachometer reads 4800 rpm
